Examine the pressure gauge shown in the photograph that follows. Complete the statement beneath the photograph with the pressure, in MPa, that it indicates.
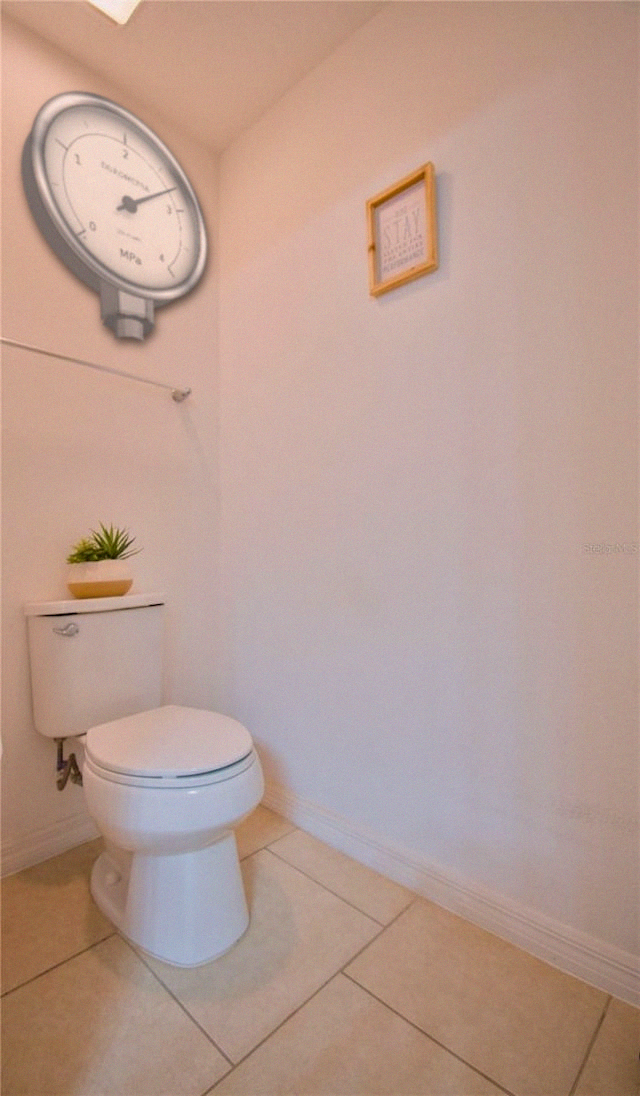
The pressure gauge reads 2.75 MPa
